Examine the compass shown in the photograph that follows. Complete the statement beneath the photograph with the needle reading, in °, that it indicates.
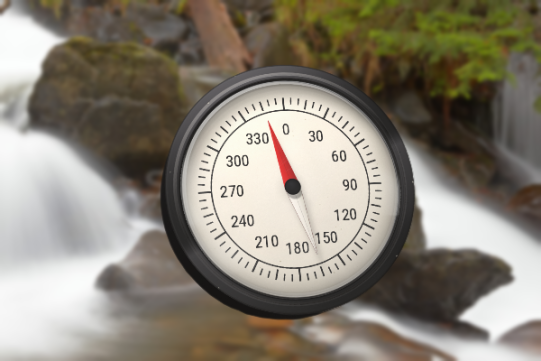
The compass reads 345 °
